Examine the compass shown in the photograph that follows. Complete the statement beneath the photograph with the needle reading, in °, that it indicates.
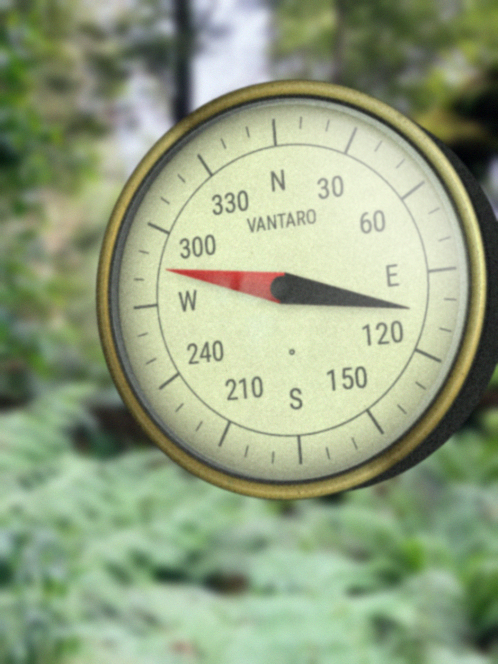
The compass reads 285 °
